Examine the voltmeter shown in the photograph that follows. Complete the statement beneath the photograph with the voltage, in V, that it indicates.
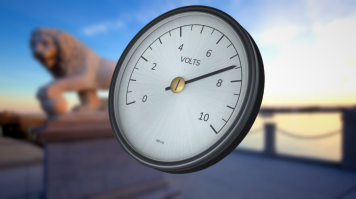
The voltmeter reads 7.5 V
